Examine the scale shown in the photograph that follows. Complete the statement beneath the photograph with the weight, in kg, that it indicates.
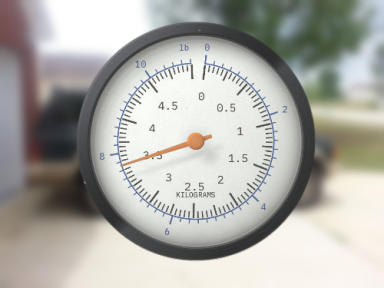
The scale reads 3.5 kg
